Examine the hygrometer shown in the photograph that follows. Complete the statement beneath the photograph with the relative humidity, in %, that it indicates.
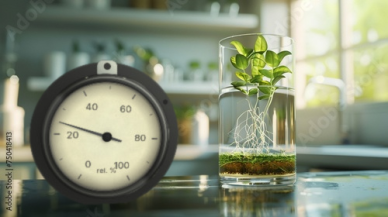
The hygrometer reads 25 %
